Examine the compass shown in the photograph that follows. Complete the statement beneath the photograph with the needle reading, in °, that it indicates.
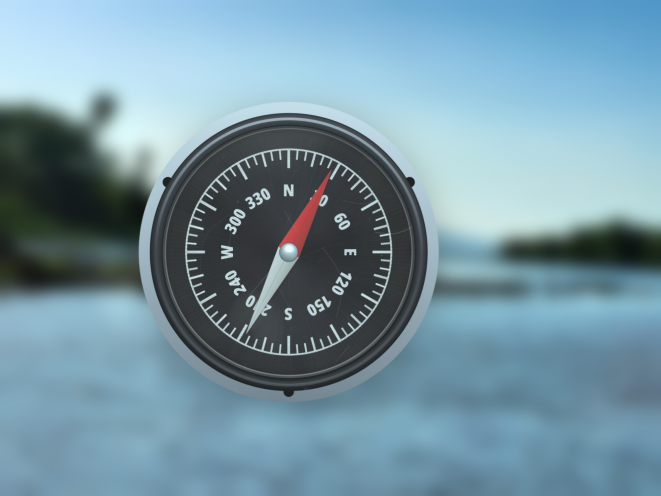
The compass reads 27.5 °
